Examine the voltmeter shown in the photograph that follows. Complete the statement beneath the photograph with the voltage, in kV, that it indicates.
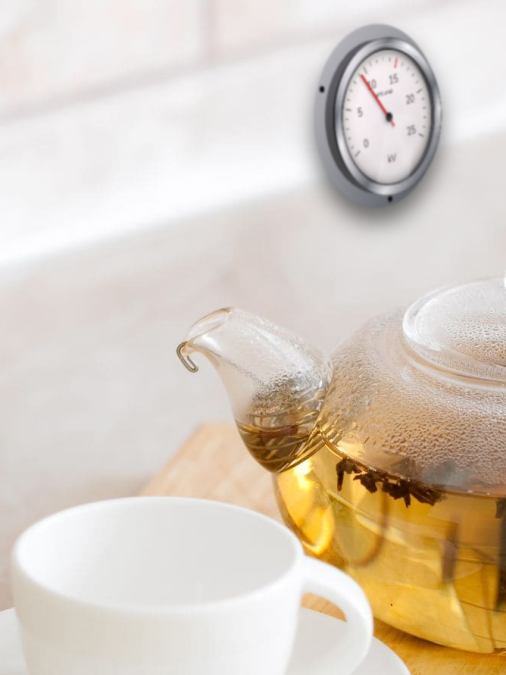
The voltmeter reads 9 kV
